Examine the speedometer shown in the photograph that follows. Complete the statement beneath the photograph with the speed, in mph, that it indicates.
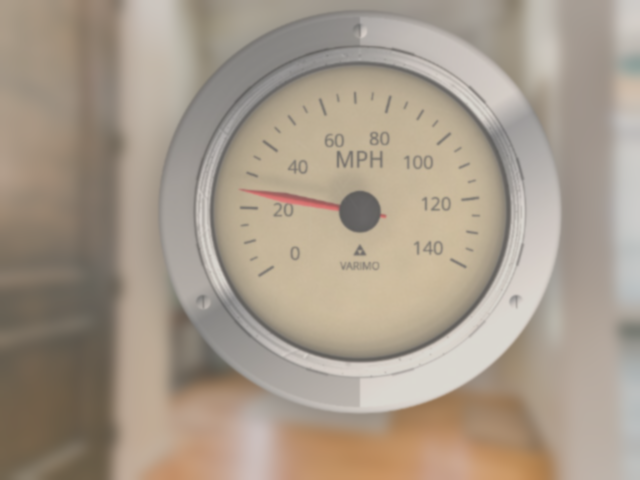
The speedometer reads 25 mph
